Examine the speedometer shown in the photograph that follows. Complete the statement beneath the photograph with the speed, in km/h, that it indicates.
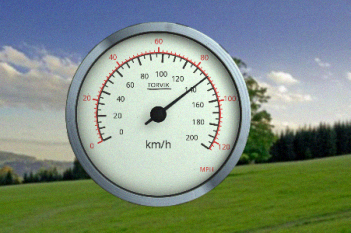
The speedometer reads 140 km/h
